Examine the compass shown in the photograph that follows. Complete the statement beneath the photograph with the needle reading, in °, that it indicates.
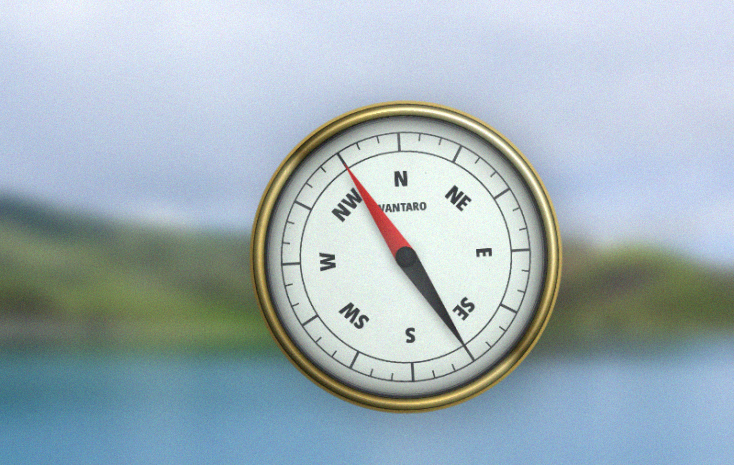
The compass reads 330 °
